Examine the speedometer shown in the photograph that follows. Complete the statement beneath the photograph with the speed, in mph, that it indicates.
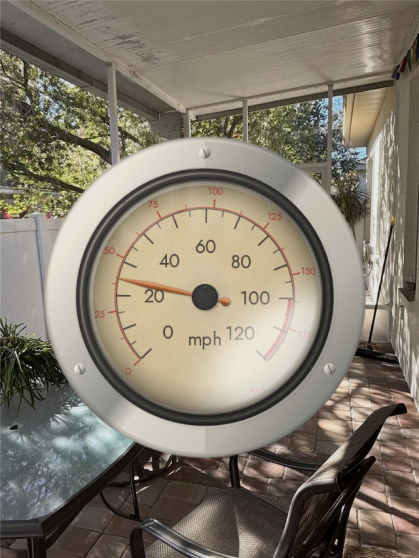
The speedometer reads 25 mph
